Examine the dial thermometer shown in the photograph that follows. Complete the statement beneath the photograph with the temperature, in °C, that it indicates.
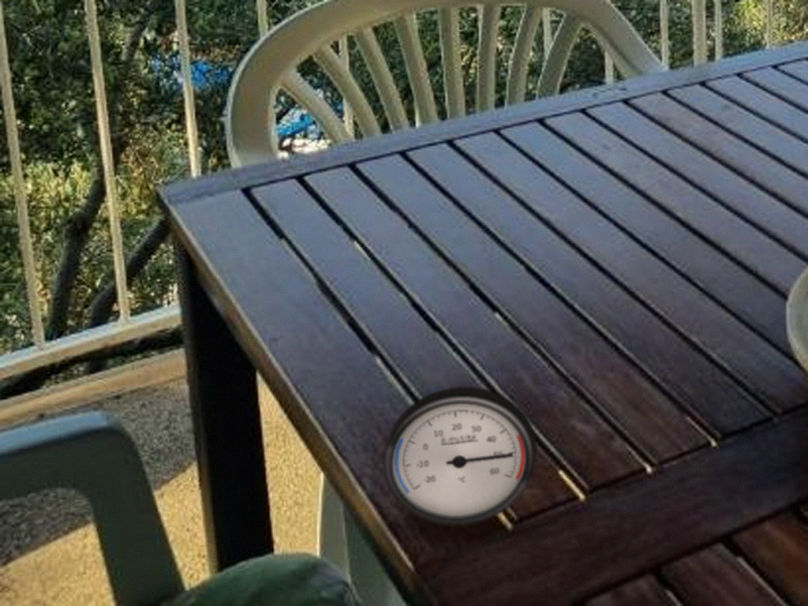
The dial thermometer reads 50 °C
